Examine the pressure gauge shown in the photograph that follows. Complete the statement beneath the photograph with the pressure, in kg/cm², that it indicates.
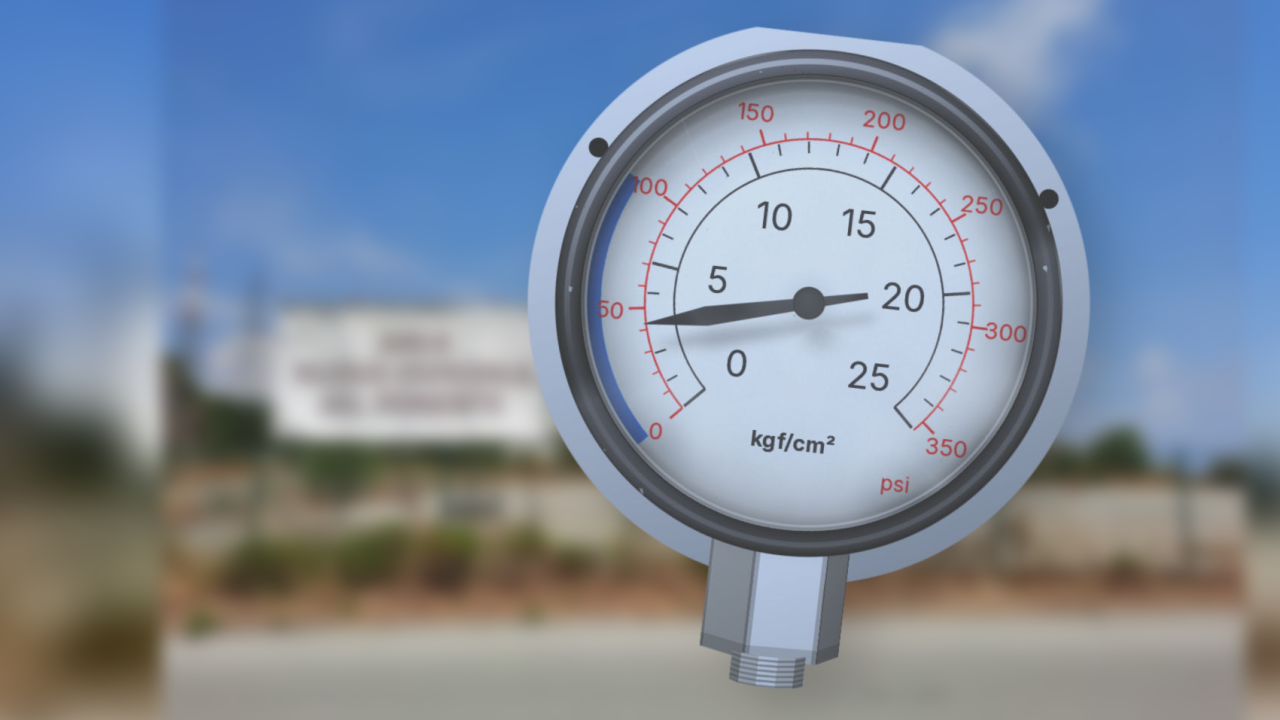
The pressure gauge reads 3 kg/cm²
